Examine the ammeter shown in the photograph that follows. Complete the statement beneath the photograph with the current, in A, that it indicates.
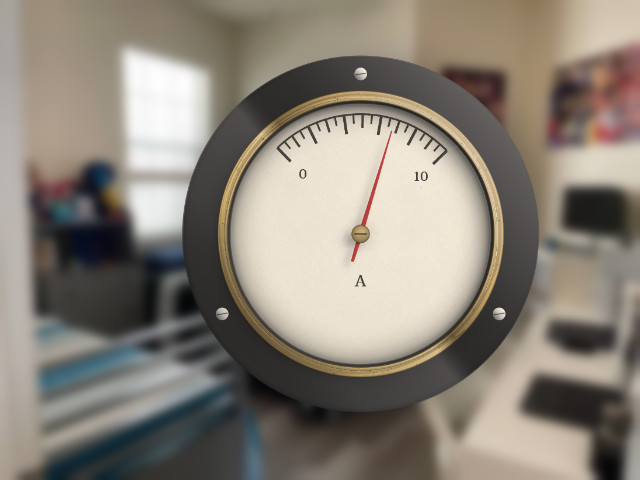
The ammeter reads 6.75 A
